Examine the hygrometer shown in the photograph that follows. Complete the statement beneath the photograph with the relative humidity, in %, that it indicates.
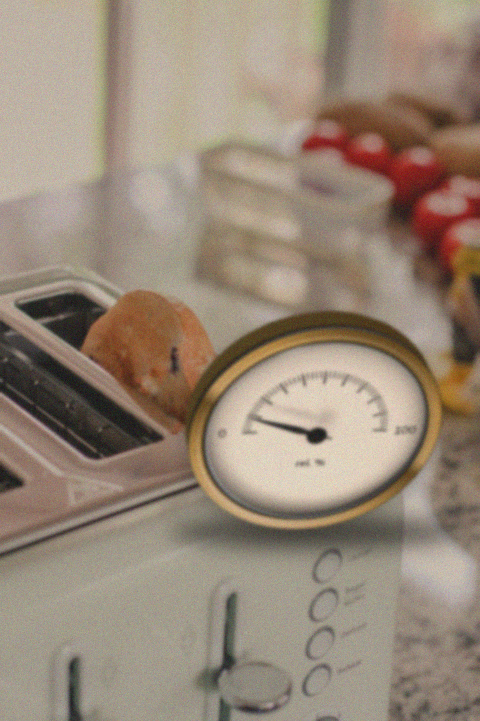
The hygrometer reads 10 %
